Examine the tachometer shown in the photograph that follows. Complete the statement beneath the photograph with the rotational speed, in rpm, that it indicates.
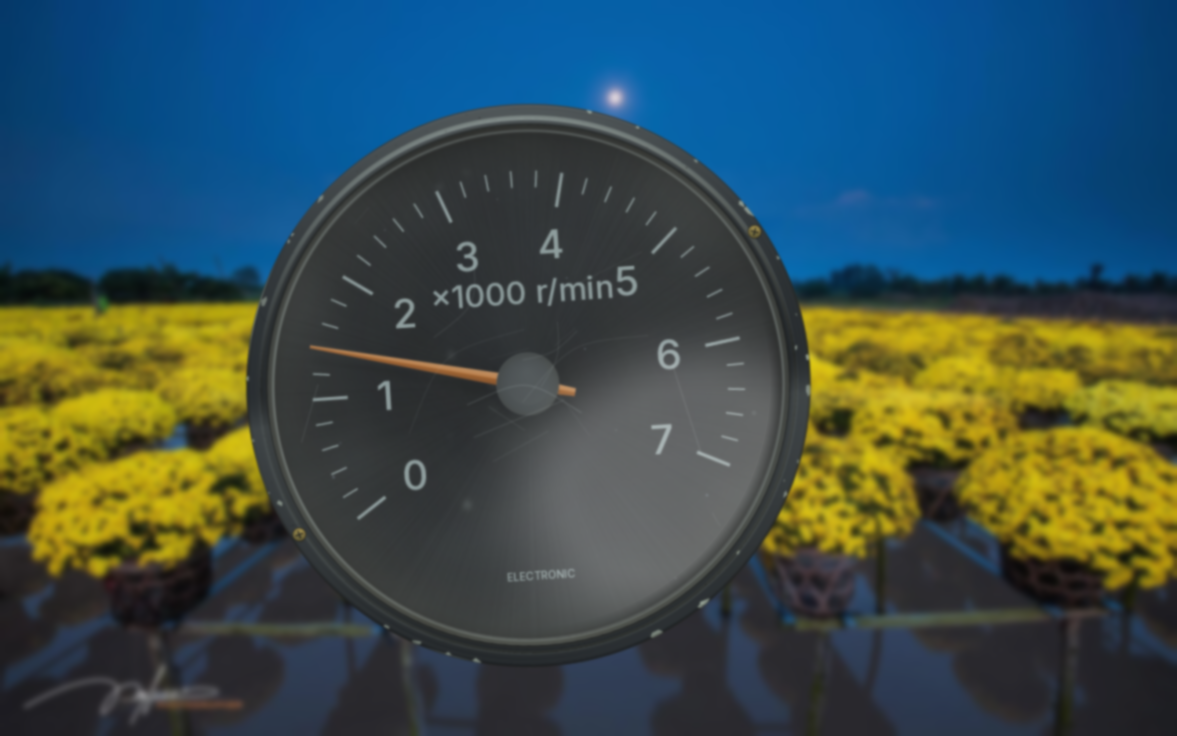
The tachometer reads 1400 rpm
